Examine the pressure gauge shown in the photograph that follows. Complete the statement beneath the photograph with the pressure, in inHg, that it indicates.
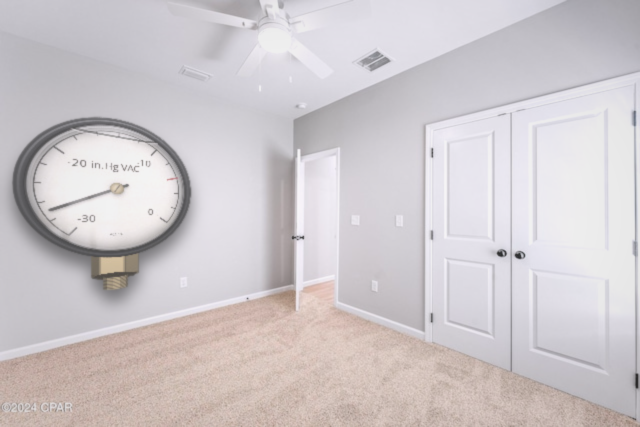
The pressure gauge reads -27 inHg
